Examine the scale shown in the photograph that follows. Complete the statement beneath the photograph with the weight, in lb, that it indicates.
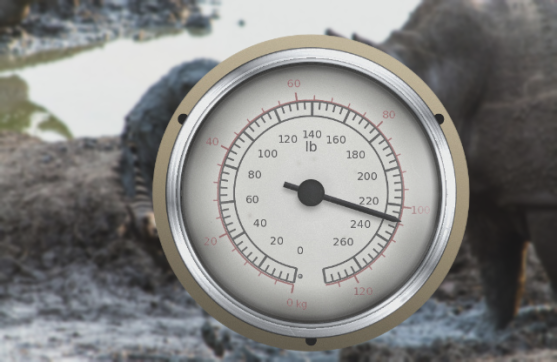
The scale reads 228 lb
